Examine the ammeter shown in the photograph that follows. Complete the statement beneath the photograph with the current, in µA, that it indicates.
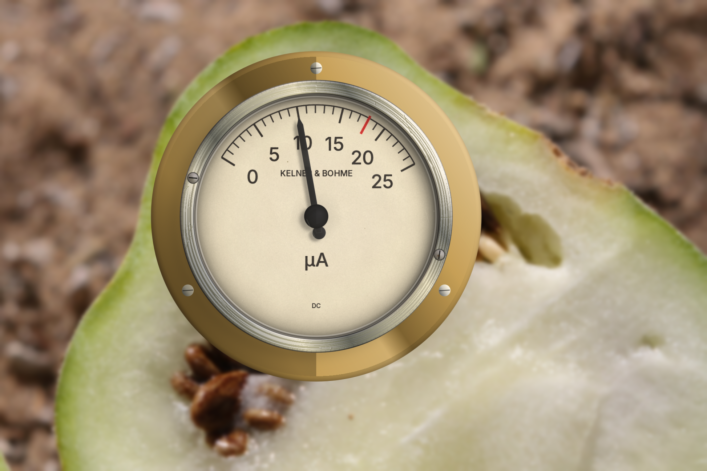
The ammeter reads 10 µA
